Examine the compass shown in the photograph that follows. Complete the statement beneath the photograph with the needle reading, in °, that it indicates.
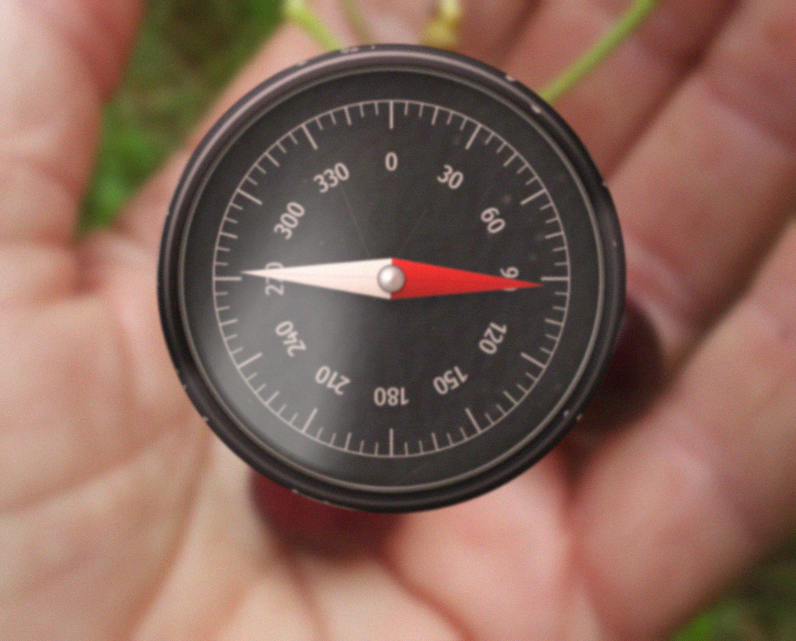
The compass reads 92.5 °
